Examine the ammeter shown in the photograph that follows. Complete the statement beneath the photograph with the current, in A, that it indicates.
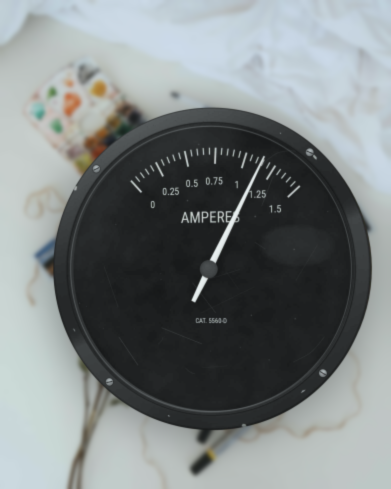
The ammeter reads 1.15 A
